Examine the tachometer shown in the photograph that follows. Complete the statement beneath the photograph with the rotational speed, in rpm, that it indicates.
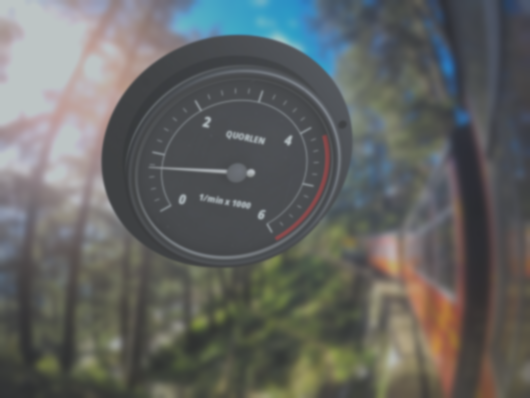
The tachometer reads 800 rpm
